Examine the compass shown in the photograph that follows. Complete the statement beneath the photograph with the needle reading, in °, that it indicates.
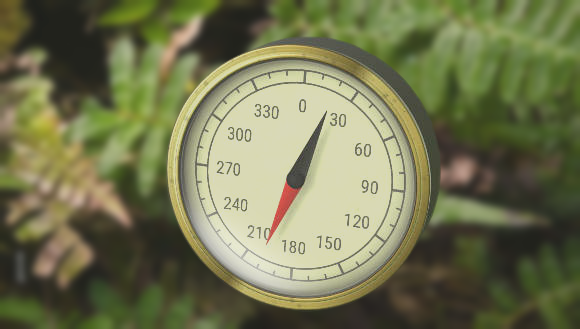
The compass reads 200 °
